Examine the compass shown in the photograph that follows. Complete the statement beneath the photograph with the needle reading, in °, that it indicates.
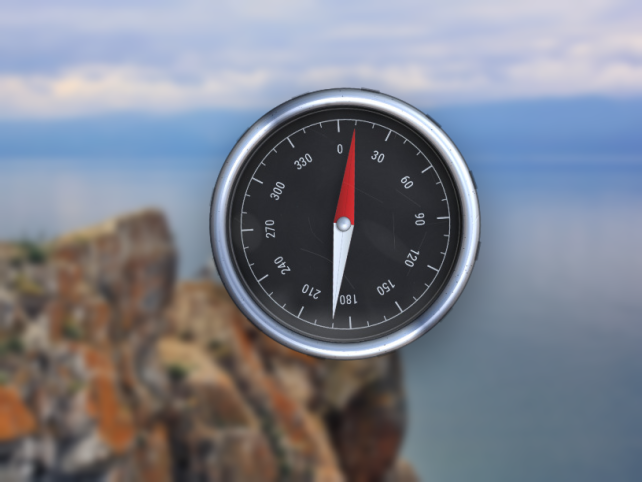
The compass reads 10 °
